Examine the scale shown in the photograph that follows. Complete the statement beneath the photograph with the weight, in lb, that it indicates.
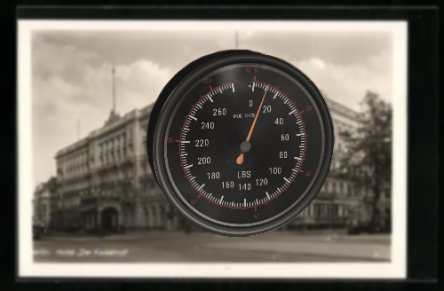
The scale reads 10 lb
